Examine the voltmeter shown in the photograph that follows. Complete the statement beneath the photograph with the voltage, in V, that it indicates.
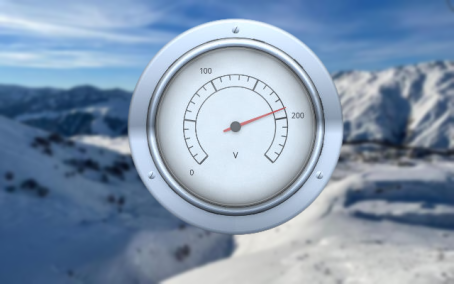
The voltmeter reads 190 V
